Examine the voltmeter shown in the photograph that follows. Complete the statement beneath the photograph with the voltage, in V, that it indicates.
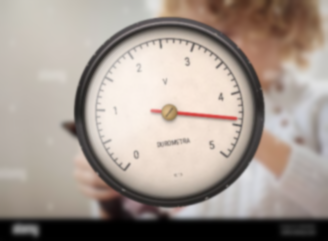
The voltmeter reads 4.4 V
